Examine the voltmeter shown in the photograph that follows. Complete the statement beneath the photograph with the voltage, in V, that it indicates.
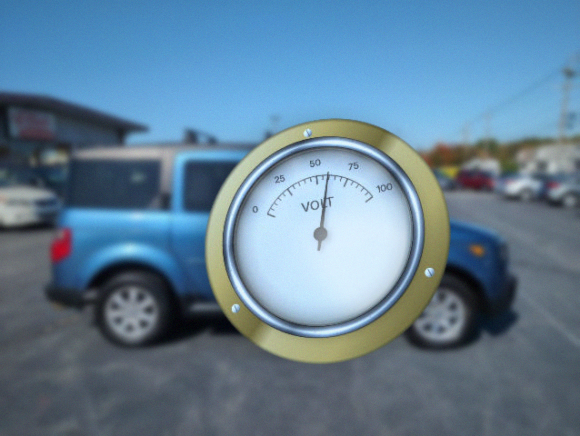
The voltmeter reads 60 V
